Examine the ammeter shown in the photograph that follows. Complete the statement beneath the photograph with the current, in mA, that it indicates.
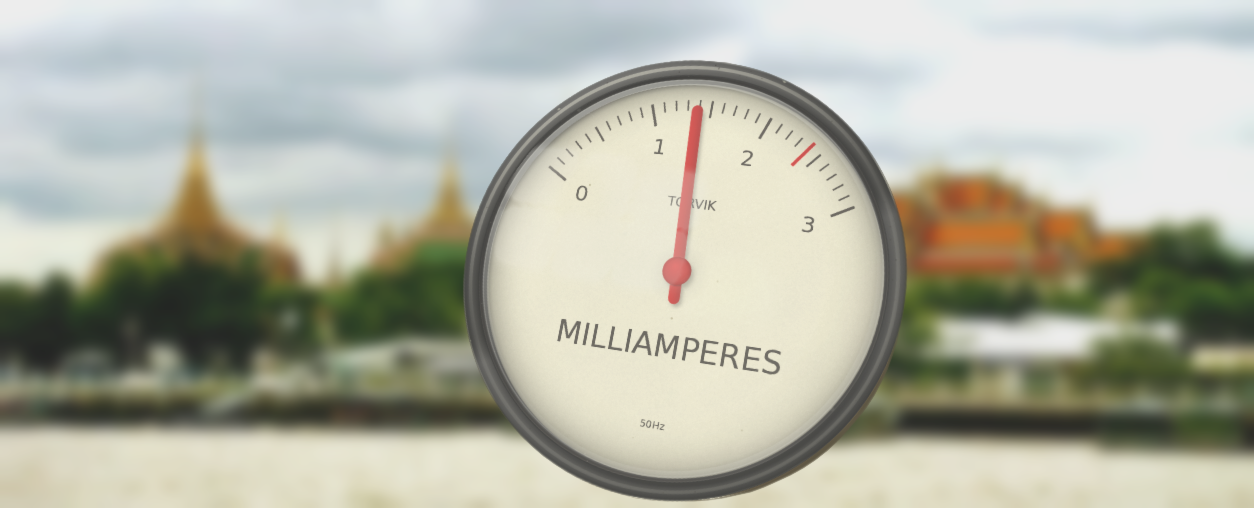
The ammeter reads 1.4 mA
